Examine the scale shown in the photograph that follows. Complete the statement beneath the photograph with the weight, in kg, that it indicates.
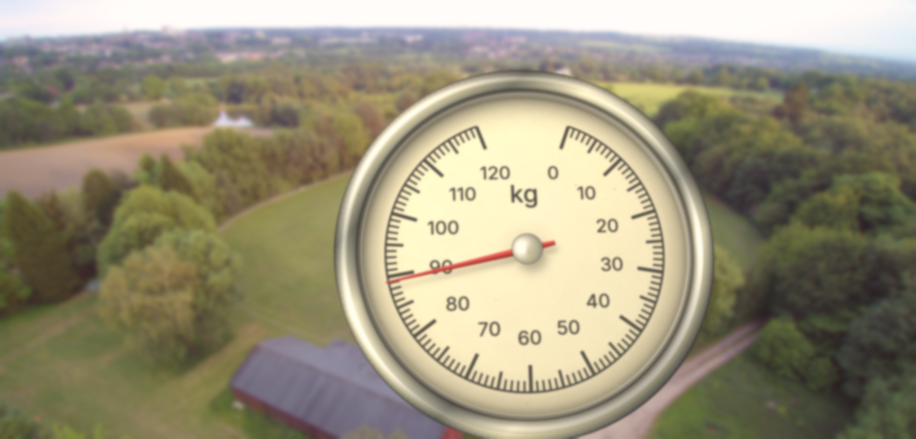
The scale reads 89 kg
